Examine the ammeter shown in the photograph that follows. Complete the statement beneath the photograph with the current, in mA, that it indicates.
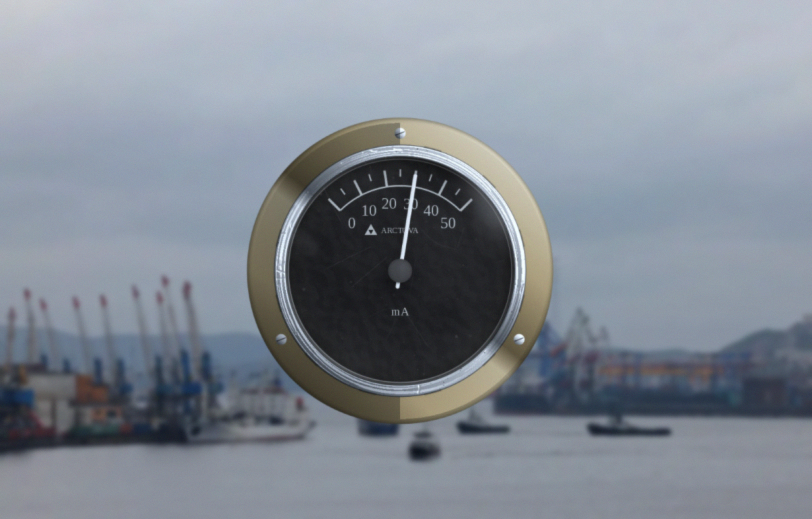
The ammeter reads 30 mA
